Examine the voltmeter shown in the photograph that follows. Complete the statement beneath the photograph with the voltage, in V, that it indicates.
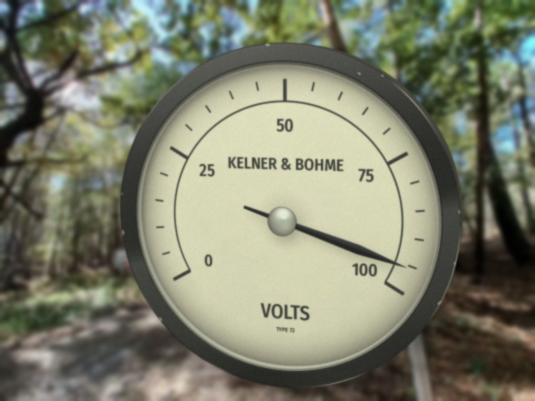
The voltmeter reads 95 V
